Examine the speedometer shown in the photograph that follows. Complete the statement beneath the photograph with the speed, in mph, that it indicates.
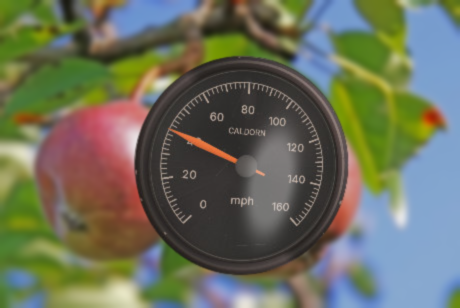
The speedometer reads 40 mph
